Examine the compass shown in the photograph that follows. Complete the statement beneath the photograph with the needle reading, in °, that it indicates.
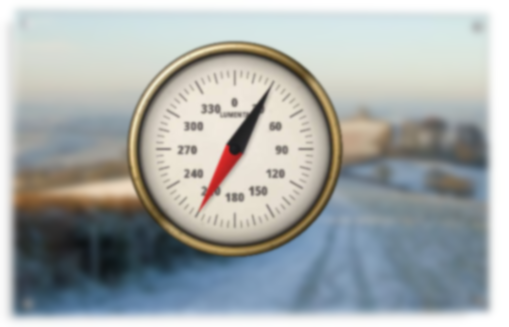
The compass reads 210 °
